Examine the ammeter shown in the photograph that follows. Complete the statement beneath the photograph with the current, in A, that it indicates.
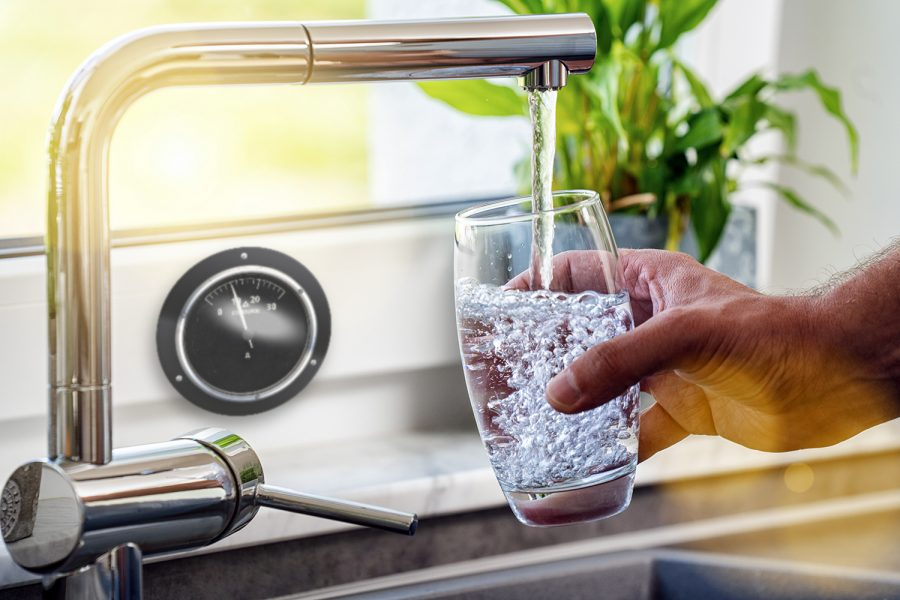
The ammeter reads 10 A
